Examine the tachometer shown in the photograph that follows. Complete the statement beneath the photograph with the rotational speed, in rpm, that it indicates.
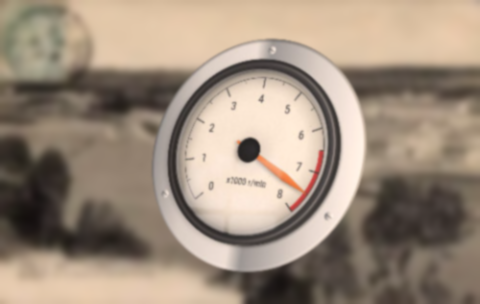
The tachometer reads 7500 rpm
